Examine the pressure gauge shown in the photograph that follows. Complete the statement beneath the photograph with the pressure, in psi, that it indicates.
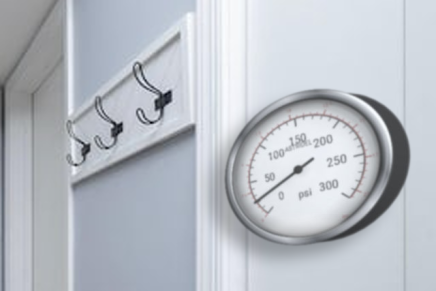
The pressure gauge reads 20 psi
